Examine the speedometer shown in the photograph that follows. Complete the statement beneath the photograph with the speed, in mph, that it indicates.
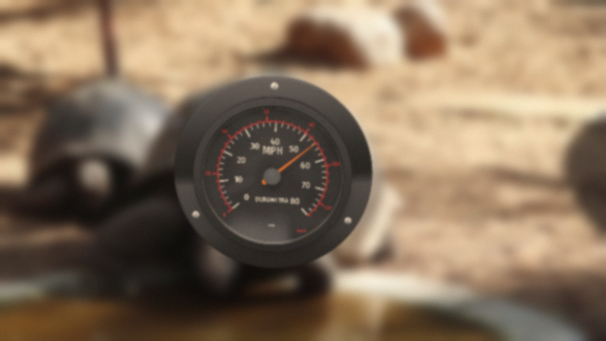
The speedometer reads 54 mph
